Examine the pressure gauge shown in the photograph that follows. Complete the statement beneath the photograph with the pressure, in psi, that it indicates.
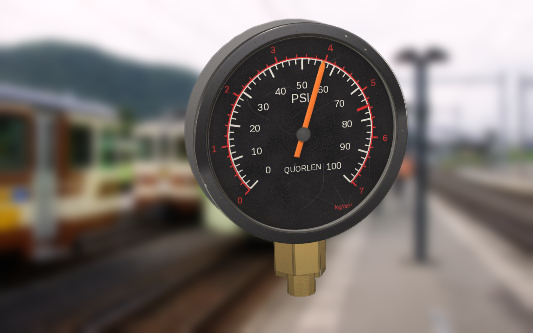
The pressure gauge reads 56 psi
